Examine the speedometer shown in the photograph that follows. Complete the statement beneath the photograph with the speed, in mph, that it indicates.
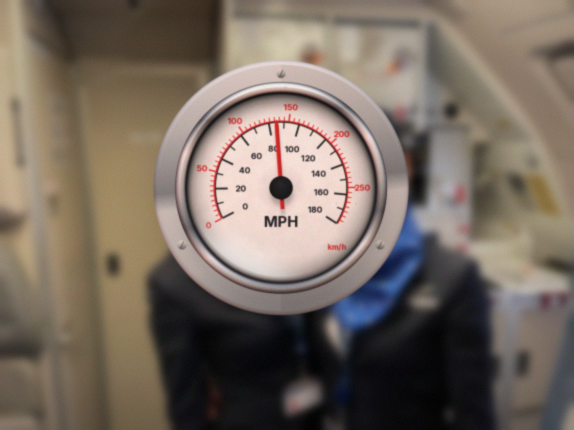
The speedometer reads 85 mph
